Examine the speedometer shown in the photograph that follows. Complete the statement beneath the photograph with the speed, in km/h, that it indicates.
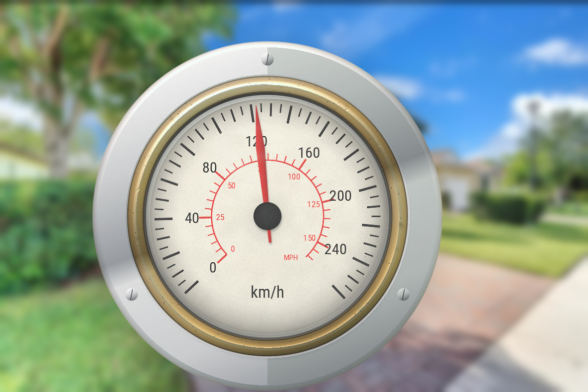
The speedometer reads 122.5 km/h
